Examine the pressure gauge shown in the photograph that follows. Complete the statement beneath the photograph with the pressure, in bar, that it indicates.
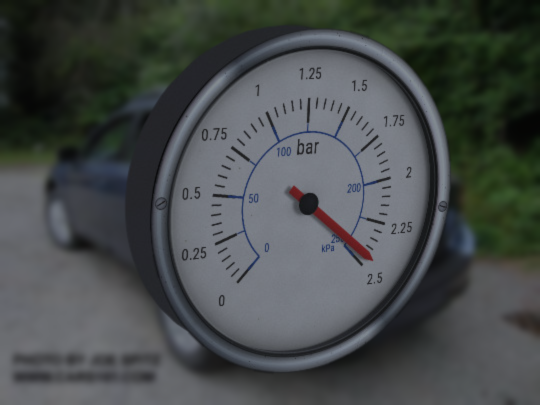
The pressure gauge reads 2.45 bar
